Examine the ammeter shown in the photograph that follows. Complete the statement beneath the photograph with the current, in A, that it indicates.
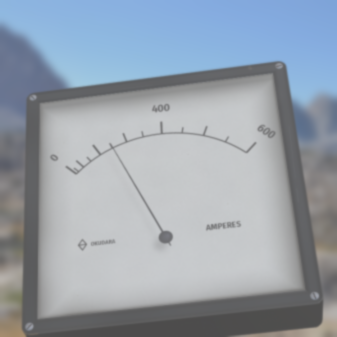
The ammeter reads 250 A
